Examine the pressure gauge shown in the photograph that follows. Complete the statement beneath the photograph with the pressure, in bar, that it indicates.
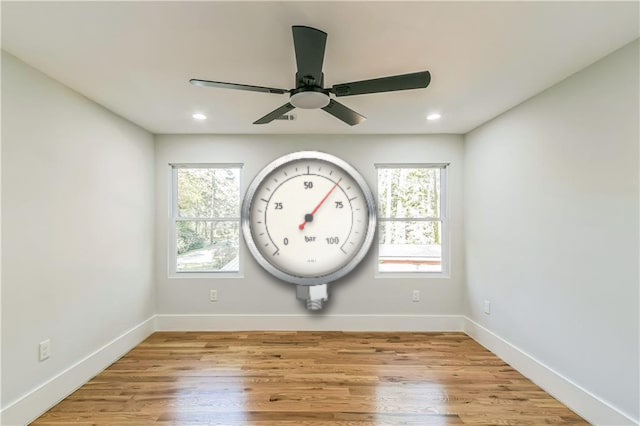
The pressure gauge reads 65 bar
